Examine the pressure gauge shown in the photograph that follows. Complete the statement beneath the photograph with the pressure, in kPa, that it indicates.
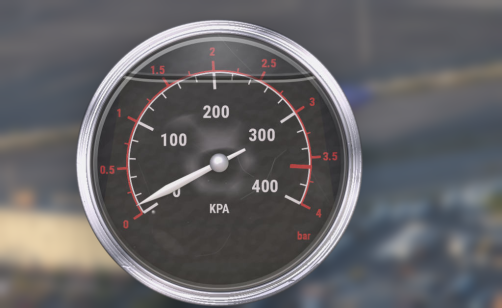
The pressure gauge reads 10 kPa
